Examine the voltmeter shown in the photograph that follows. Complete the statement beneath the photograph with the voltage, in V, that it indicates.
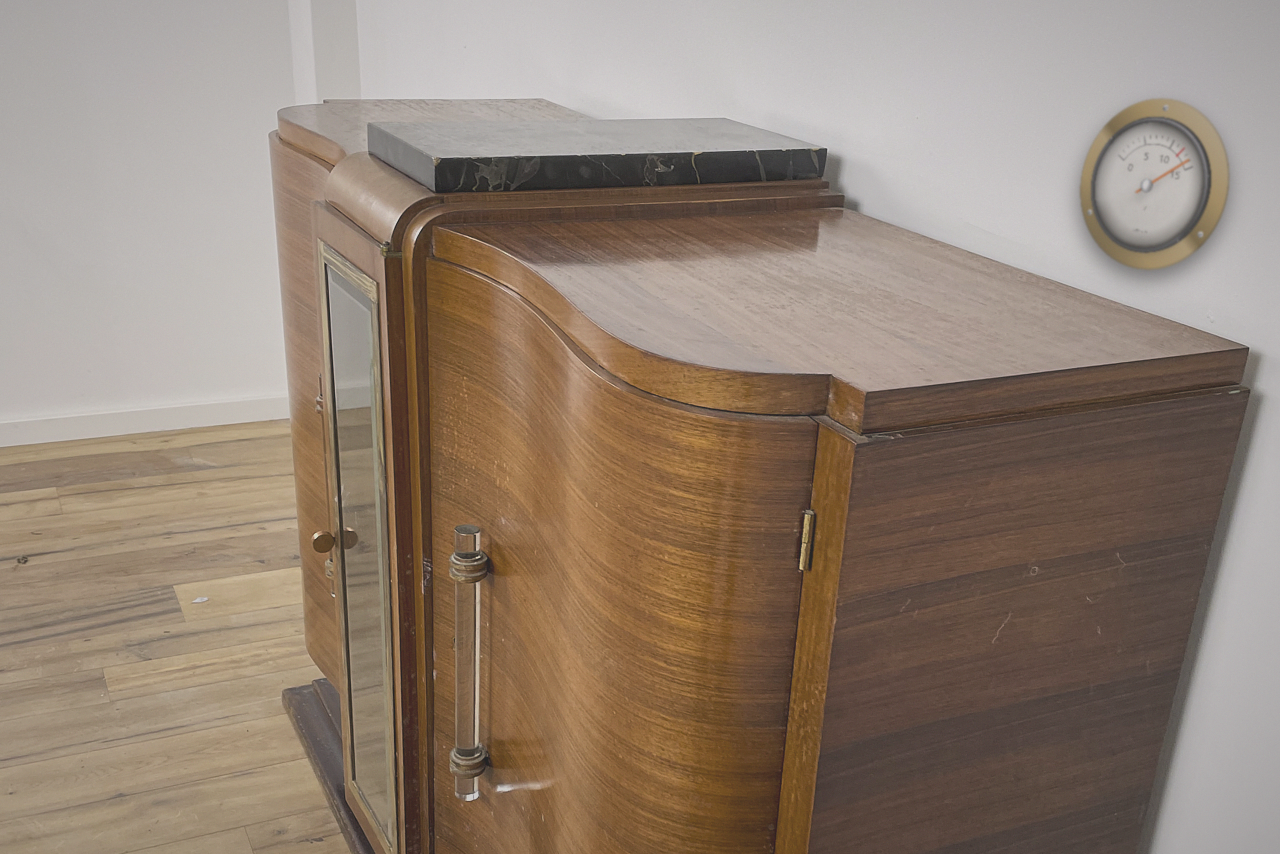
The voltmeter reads 14 V
